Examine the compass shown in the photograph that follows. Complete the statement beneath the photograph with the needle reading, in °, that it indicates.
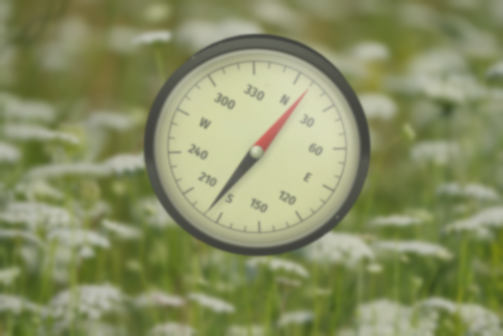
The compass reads 10 °
